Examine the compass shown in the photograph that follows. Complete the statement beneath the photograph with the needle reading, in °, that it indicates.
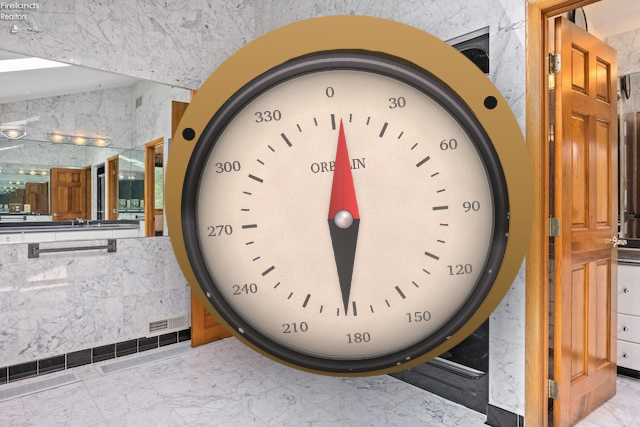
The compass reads 5 °
